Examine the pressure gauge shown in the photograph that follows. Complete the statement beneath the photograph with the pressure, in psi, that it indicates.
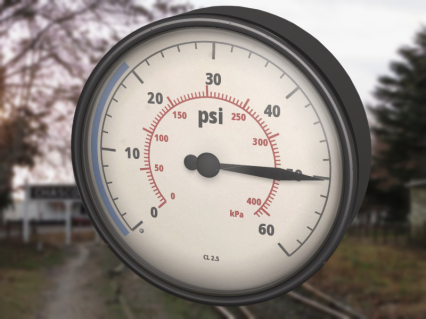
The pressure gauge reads 50 psi
